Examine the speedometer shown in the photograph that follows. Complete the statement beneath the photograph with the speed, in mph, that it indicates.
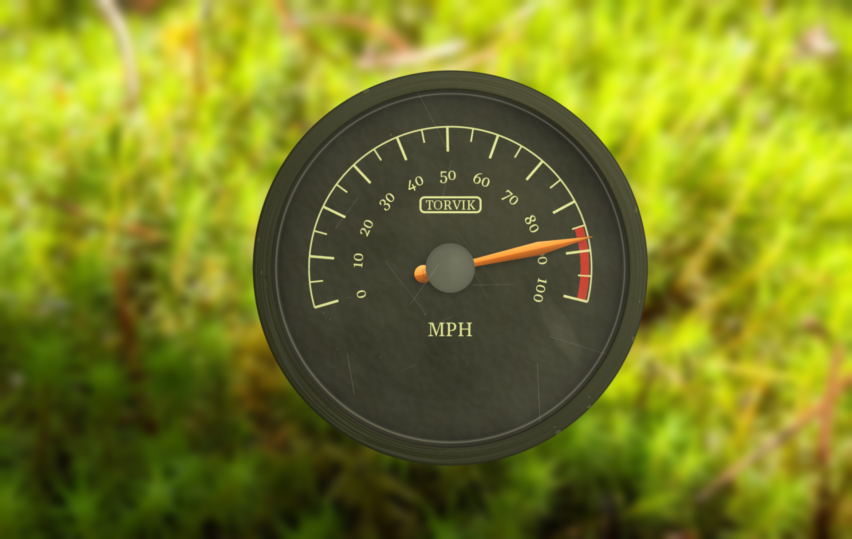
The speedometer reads 87.5 mph
